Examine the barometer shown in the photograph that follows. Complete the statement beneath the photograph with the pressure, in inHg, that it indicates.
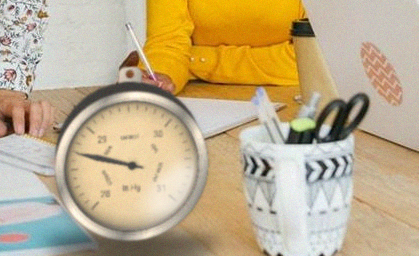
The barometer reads 28.7 inHg
